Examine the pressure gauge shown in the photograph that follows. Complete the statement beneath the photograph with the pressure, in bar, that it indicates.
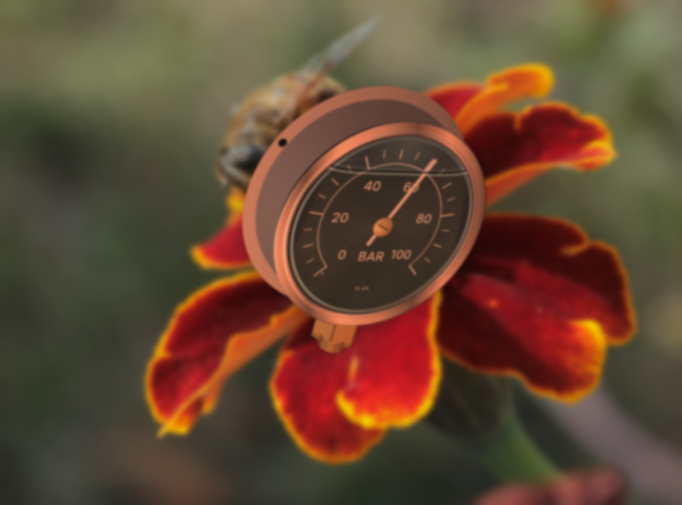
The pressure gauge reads 60 bar
